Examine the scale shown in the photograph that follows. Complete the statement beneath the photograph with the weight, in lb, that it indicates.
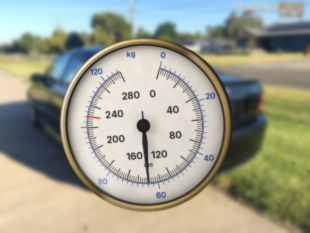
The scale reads 140 lb
